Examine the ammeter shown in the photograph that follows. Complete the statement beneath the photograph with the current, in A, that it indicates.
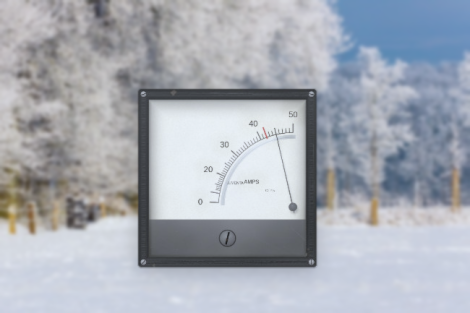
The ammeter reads 45 A
